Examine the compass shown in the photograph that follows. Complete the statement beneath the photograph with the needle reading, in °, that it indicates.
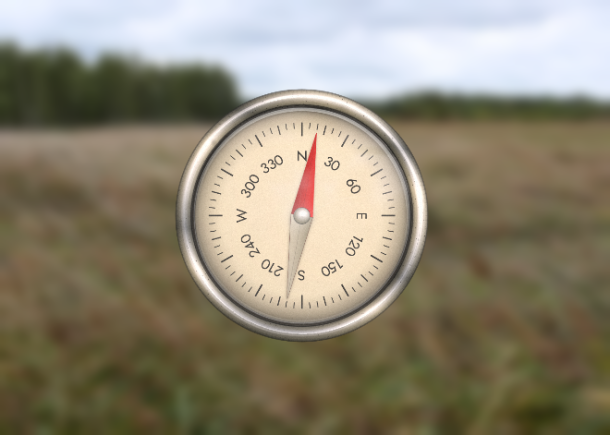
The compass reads 10 °
